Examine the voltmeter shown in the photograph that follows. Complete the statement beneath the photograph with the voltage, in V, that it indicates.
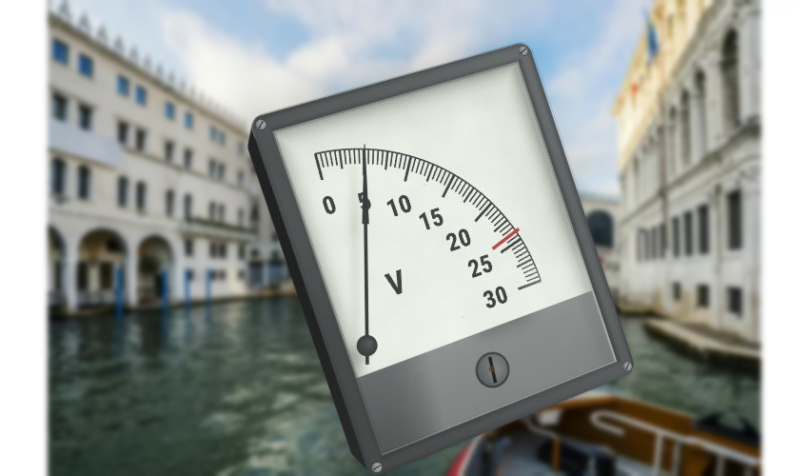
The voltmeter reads 5 V
